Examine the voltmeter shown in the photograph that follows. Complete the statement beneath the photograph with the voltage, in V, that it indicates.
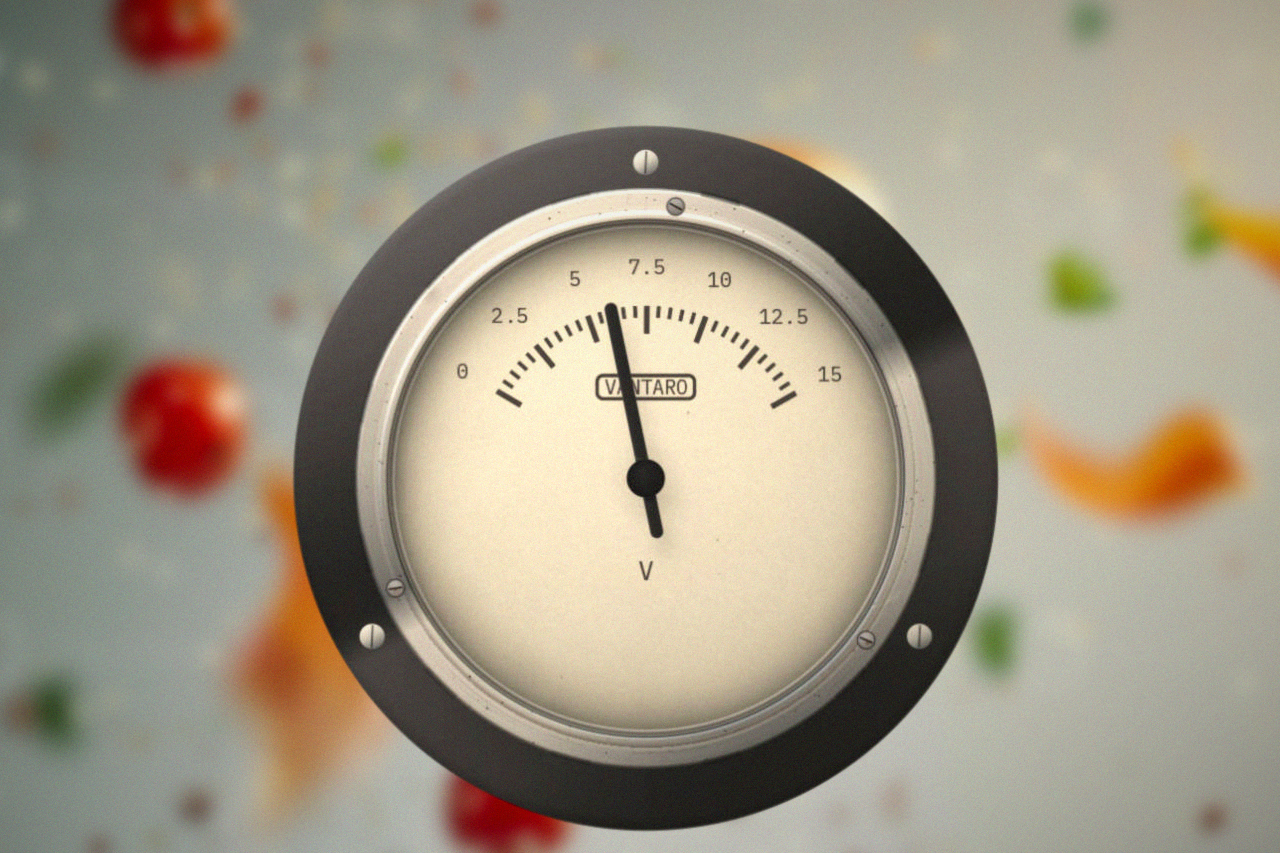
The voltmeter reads 6 V
